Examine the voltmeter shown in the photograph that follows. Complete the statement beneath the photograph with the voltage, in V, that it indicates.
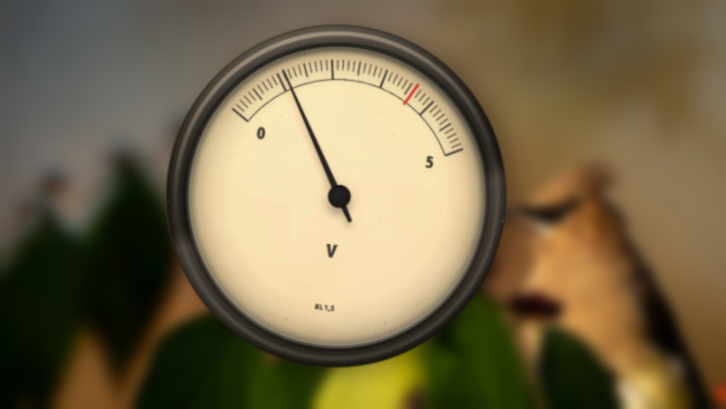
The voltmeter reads 1.1 V
